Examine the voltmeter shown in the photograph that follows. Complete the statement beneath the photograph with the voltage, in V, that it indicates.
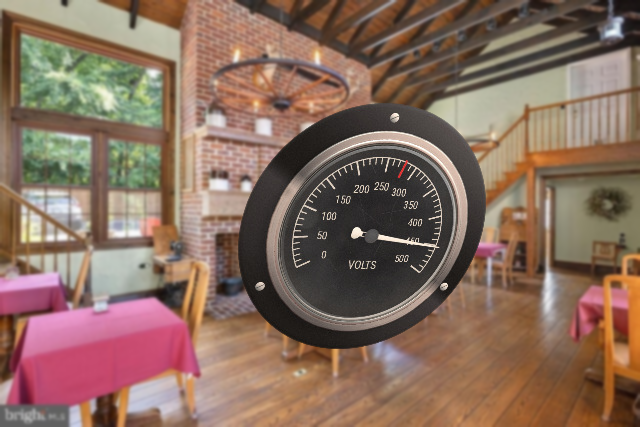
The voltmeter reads 450 V
